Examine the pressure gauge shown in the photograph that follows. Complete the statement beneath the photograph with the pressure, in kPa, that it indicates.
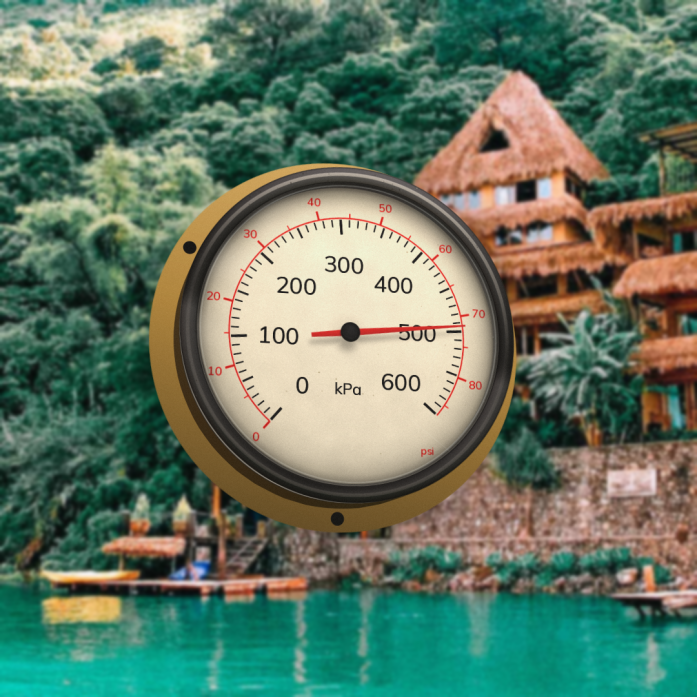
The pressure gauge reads 495 kPa
